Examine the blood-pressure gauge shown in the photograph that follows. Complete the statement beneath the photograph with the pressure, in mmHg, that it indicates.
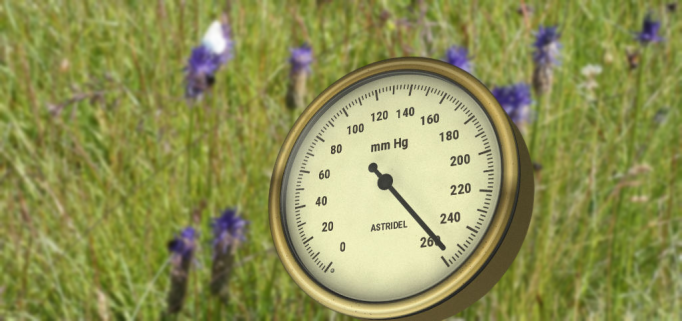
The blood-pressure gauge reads 256 mmHg
